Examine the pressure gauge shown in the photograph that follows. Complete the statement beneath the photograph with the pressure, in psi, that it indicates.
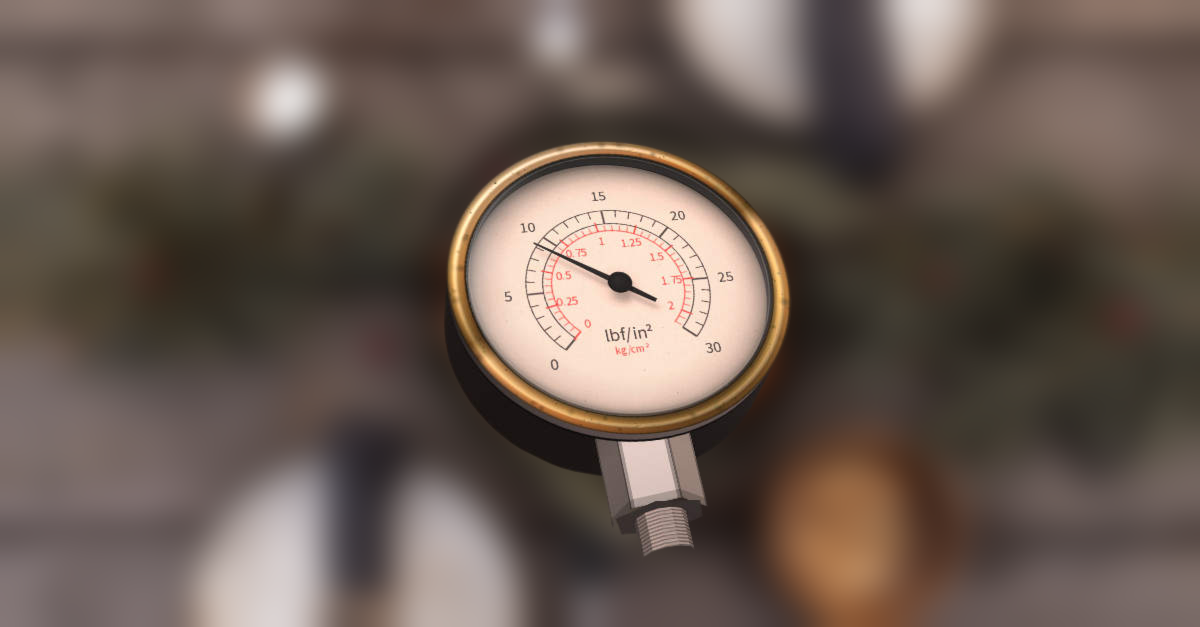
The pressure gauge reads 9 psi
